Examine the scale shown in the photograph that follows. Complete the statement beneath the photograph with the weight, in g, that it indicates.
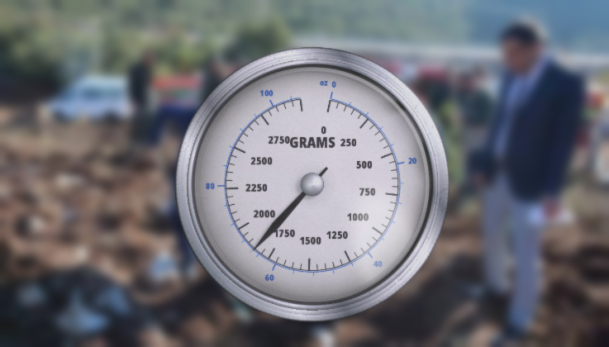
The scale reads 1850 g
